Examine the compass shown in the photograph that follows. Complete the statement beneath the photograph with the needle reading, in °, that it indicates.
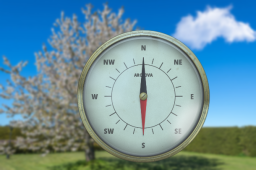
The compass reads 180 °
